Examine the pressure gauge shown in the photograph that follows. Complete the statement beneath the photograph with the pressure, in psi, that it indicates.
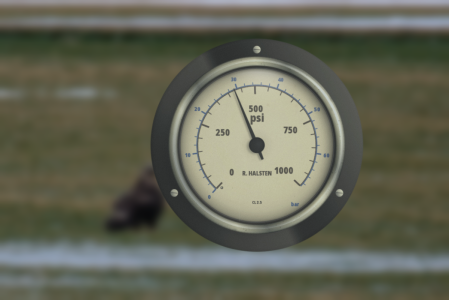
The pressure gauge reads 425 psi
